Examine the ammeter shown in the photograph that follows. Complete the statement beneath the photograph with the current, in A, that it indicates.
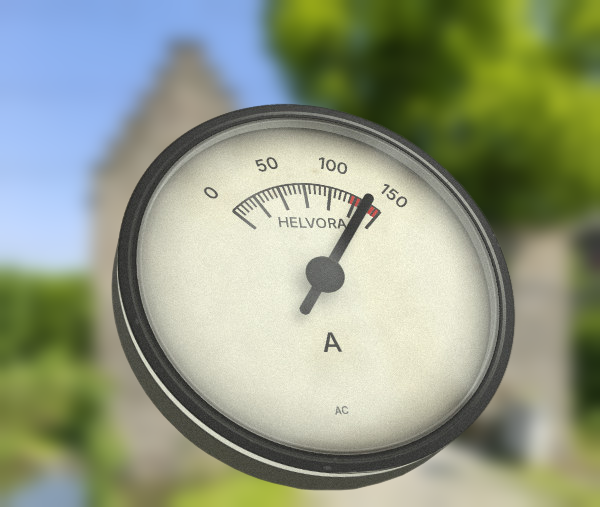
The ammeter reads 135 A
